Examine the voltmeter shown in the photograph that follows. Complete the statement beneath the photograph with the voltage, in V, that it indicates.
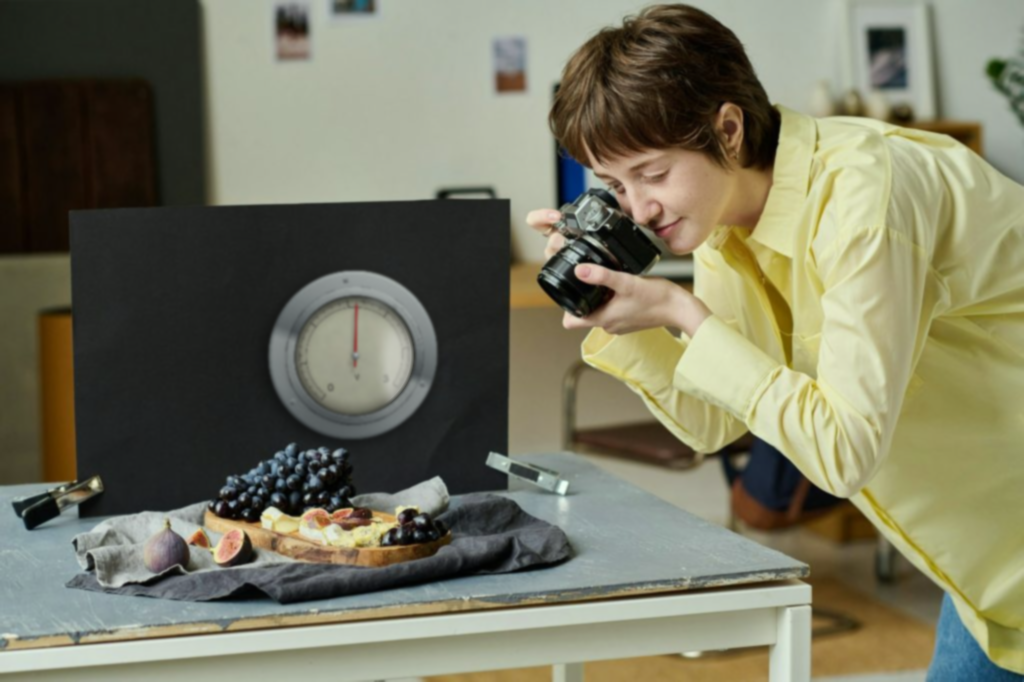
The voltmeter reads 1.6 V
